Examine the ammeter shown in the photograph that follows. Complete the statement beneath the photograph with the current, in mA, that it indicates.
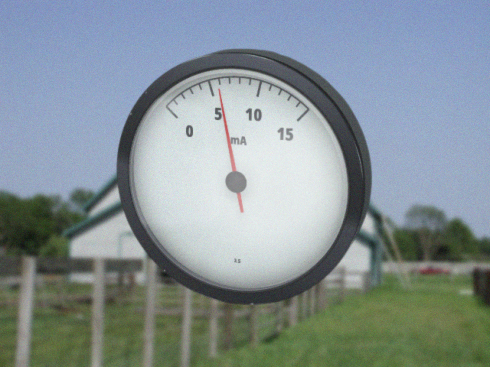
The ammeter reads 6 mA
